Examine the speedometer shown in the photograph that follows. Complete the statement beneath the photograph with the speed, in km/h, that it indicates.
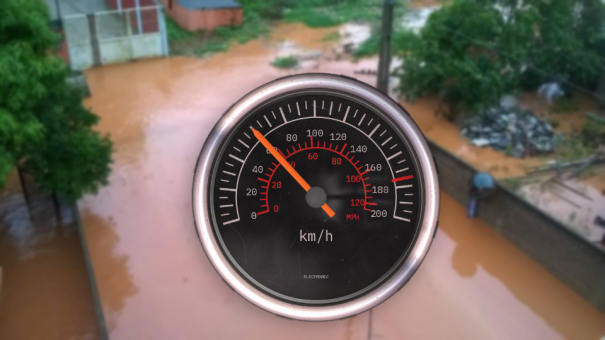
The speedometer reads 60 km/h
